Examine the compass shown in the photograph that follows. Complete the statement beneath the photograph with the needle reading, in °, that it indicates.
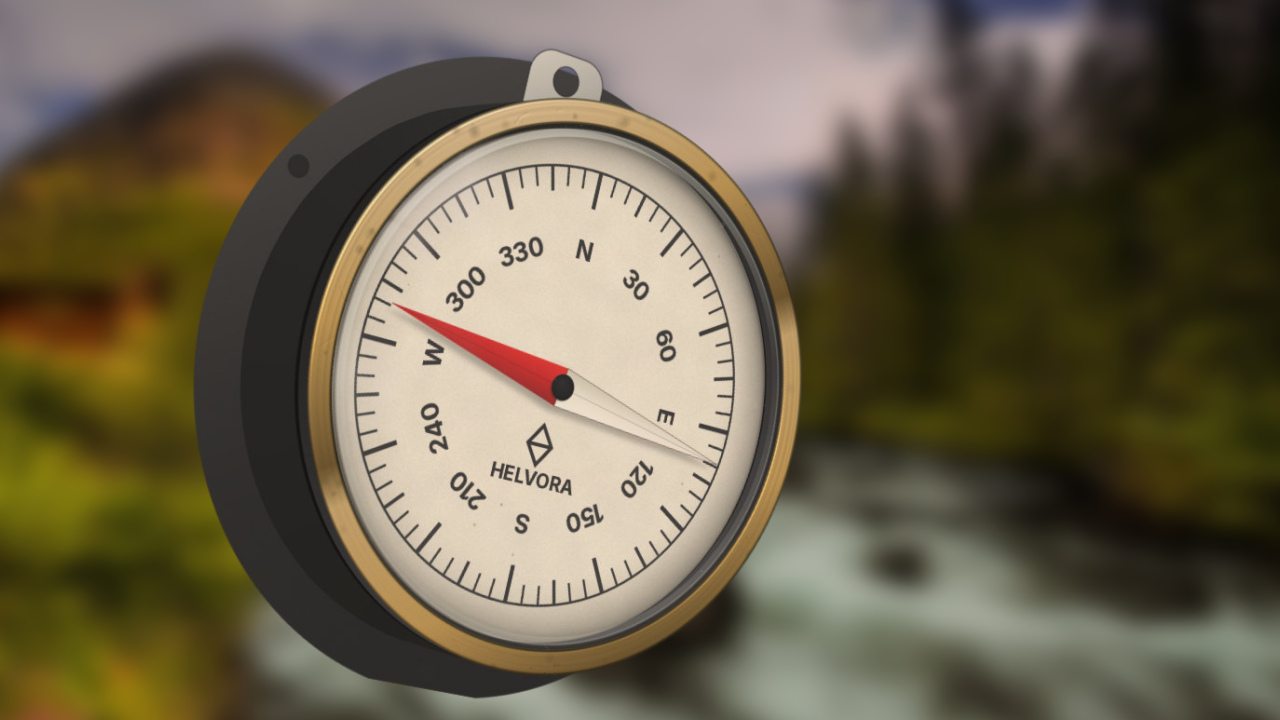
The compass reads 280 °
